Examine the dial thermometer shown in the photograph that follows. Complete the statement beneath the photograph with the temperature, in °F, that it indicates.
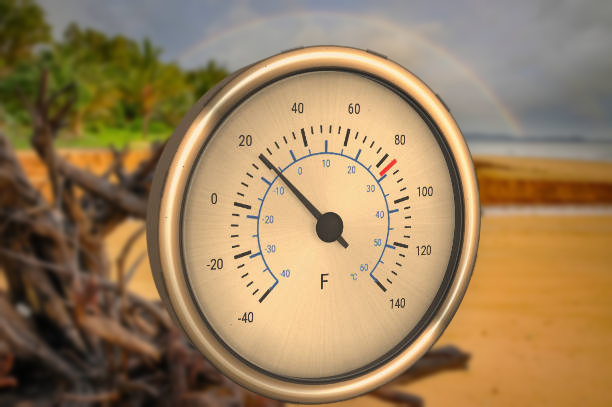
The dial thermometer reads 20 °F
